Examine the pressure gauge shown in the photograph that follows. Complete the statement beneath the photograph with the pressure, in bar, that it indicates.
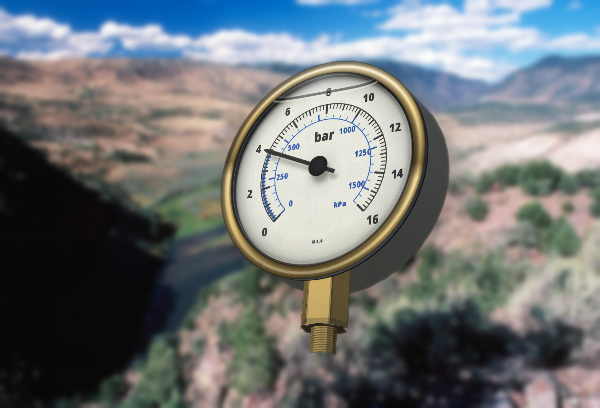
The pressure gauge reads 4 bar
